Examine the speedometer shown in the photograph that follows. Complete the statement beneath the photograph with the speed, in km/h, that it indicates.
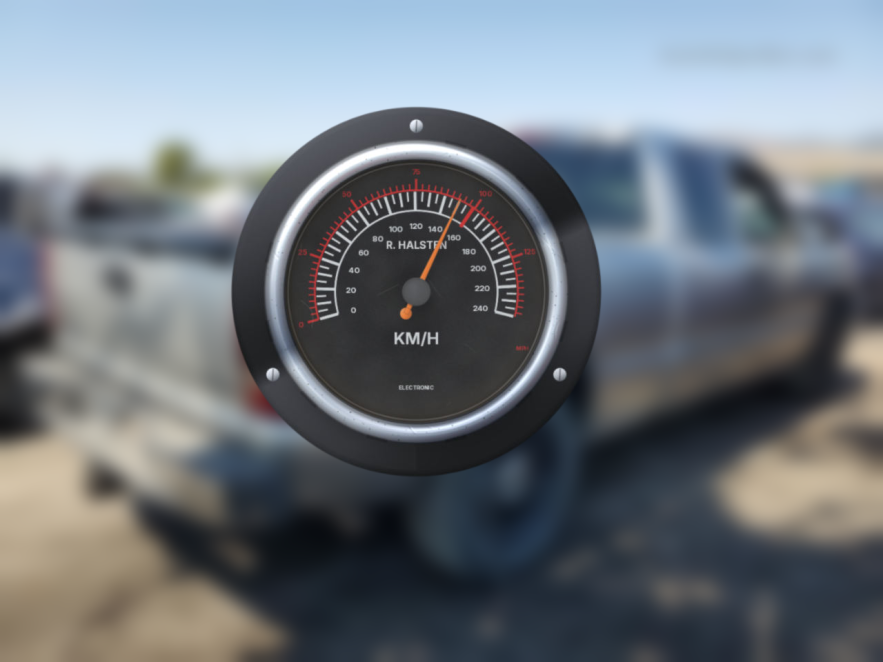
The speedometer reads 150 km/h
